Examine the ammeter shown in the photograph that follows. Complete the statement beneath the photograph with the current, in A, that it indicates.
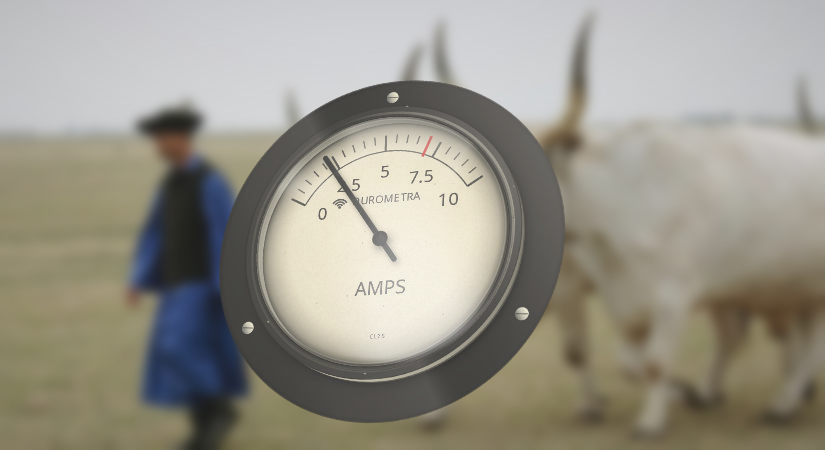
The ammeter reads 2.25 A
